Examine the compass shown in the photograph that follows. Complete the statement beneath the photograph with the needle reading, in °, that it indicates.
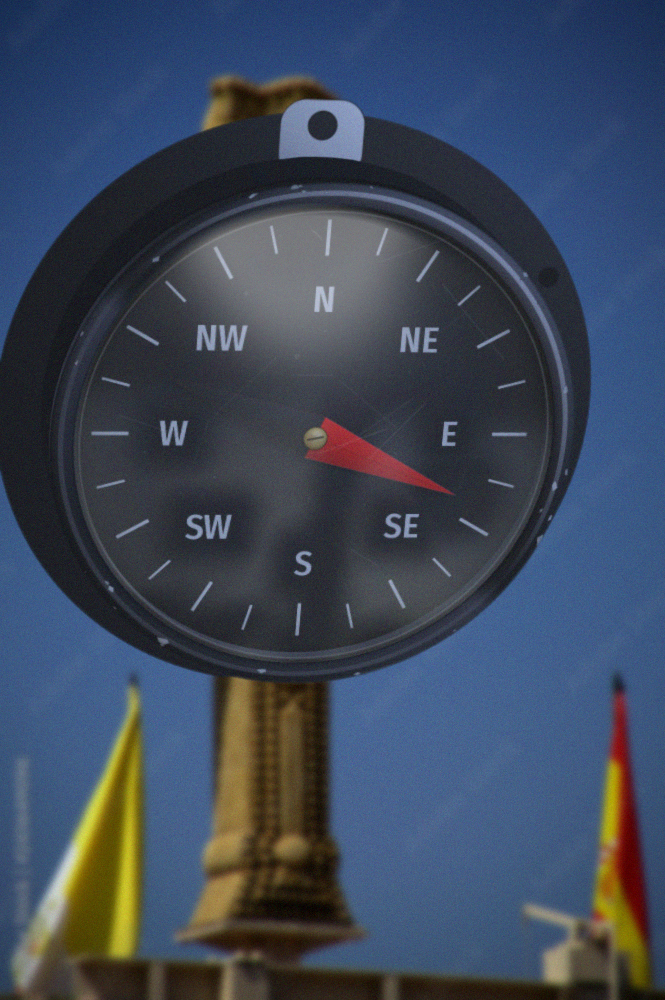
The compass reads 112.5 °
